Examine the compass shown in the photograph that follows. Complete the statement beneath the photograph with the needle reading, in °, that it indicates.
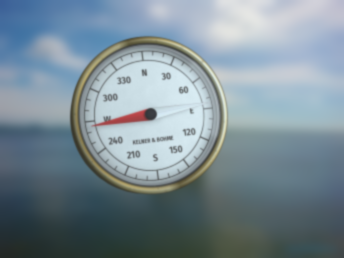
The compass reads 265 °
